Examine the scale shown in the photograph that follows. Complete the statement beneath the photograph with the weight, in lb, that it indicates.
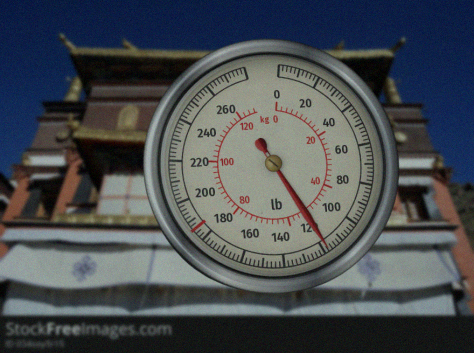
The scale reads 118 lb
